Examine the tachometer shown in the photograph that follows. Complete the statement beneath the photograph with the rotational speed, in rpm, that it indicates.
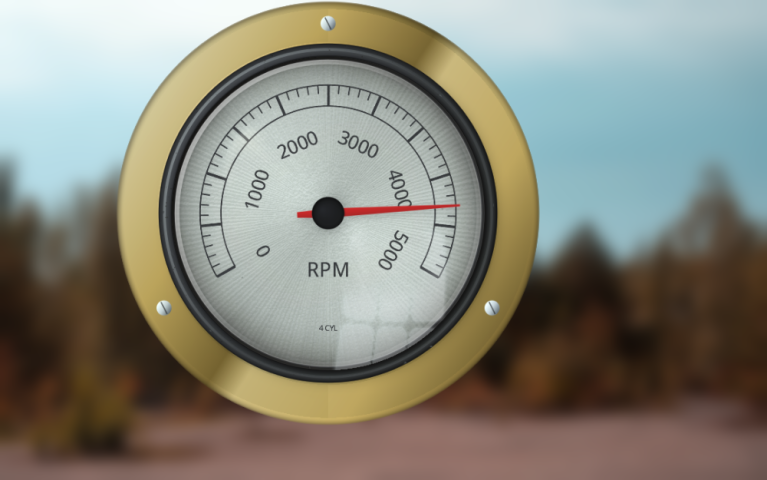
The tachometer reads 4300 rpm
